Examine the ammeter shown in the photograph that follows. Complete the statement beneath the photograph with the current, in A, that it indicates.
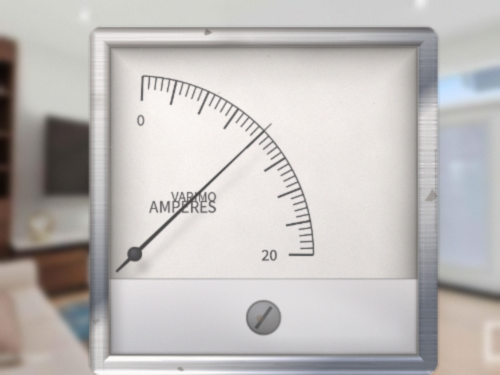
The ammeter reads 10 A
